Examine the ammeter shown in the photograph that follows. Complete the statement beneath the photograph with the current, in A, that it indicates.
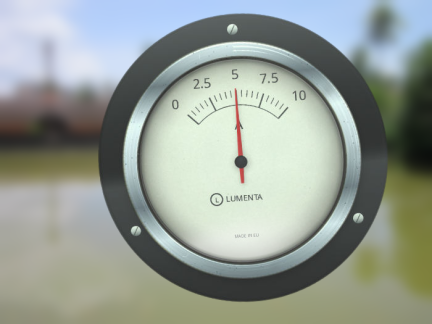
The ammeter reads 5 A
